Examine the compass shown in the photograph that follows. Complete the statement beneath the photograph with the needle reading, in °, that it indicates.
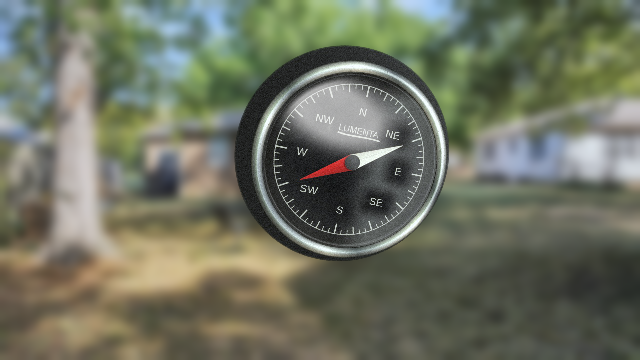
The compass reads 240 °
